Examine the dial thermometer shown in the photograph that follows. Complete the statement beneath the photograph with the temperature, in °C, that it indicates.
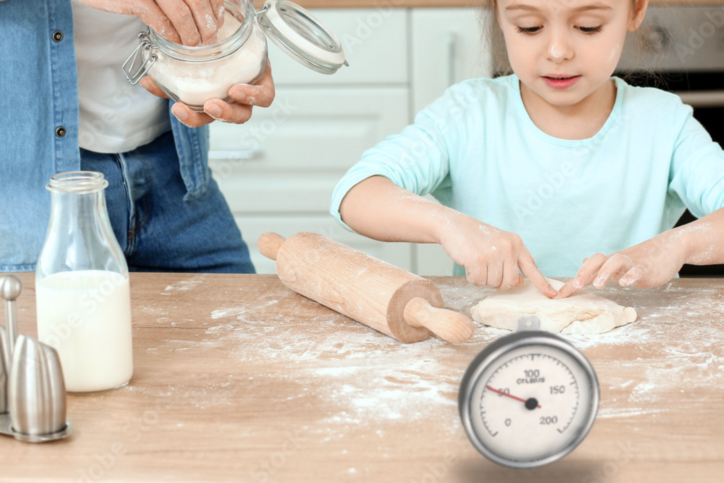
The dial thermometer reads 50 °C
